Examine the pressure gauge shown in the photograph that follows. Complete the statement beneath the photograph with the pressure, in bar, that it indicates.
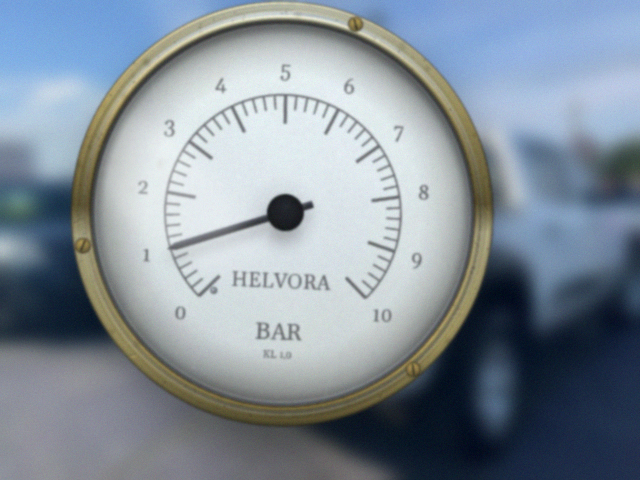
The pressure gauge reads 1 bar
